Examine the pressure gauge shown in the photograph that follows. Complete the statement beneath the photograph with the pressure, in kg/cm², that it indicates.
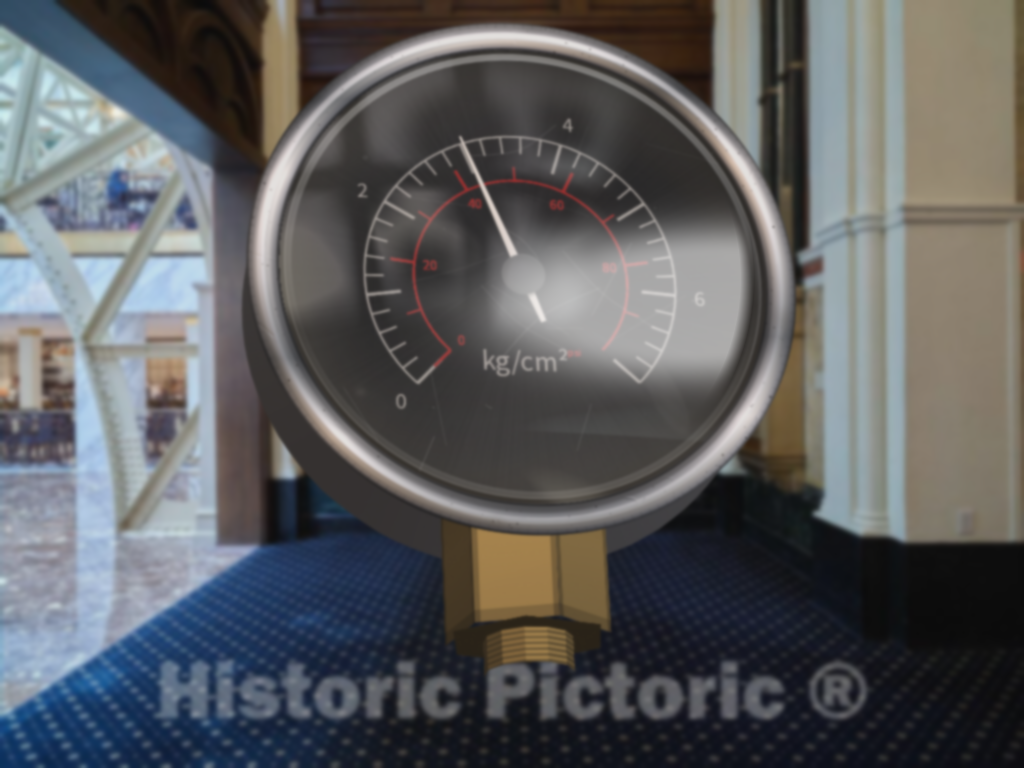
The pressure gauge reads 3 kg/cm²
